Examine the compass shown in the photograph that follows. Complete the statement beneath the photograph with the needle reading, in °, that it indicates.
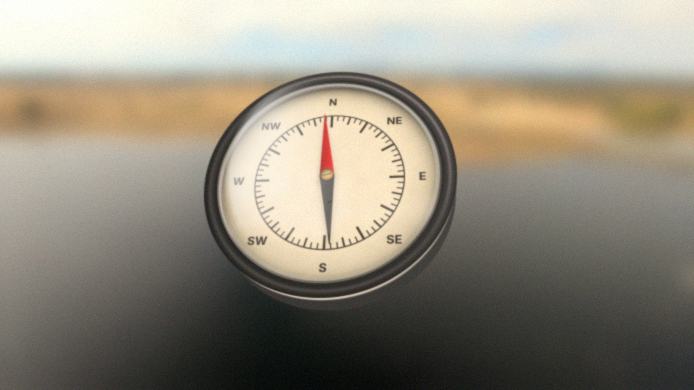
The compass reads 355 °
